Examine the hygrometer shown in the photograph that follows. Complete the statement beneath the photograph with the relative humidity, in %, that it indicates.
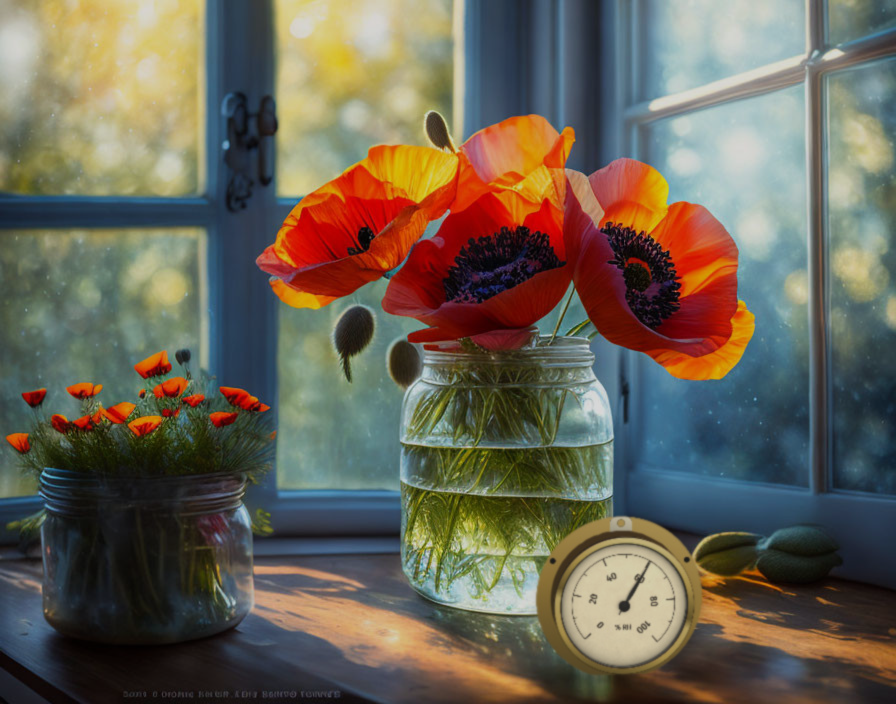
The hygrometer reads 60 %
